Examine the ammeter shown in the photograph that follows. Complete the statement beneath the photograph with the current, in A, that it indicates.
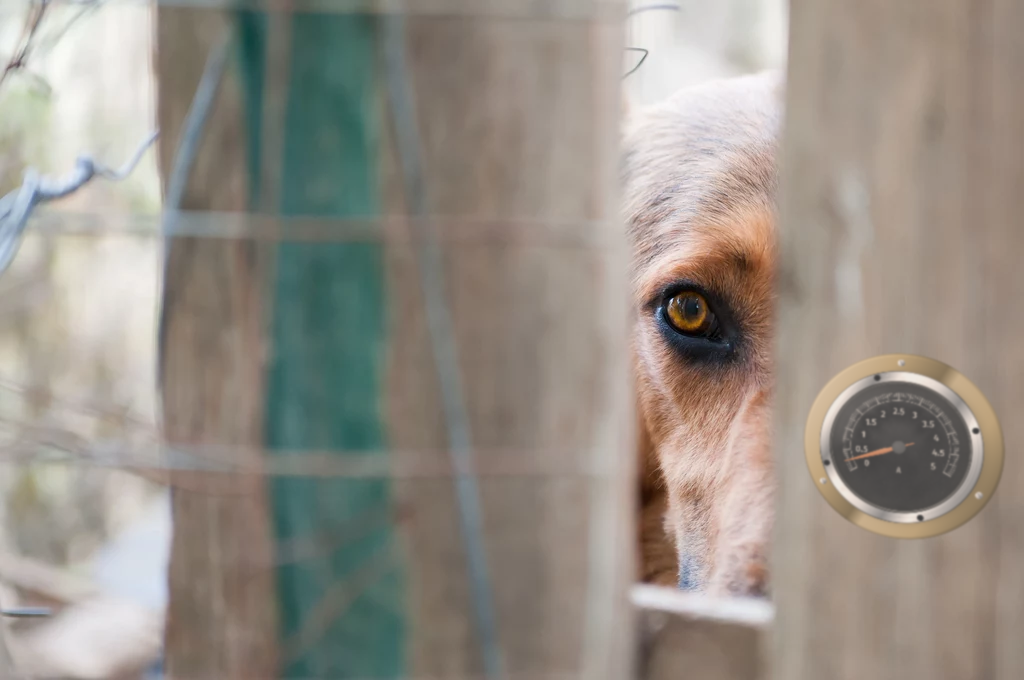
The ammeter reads 0.25 A
